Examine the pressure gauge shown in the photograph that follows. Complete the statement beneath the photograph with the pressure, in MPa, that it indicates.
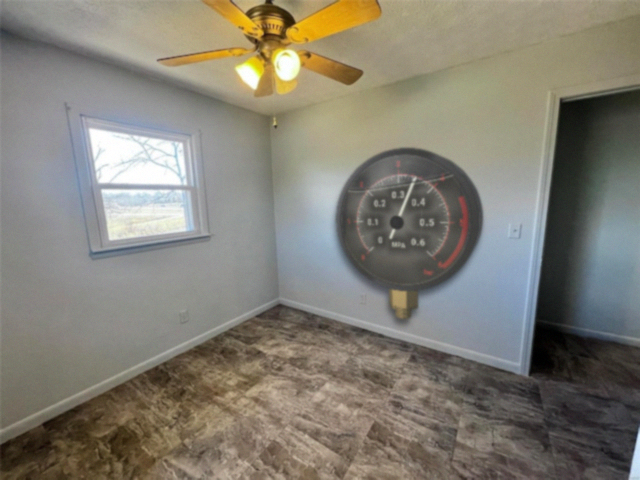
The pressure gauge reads 0.35 MPa
